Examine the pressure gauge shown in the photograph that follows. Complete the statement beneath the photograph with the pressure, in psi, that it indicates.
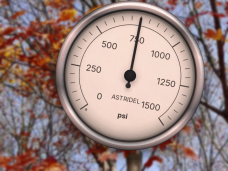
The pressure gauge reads 750 psi
